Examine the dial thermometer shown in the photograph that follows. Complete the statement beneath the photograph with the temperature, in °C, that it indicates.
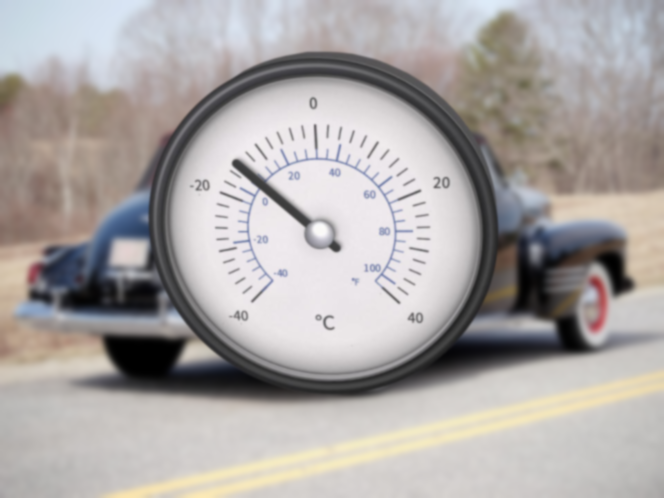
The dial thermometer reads -14 °C
